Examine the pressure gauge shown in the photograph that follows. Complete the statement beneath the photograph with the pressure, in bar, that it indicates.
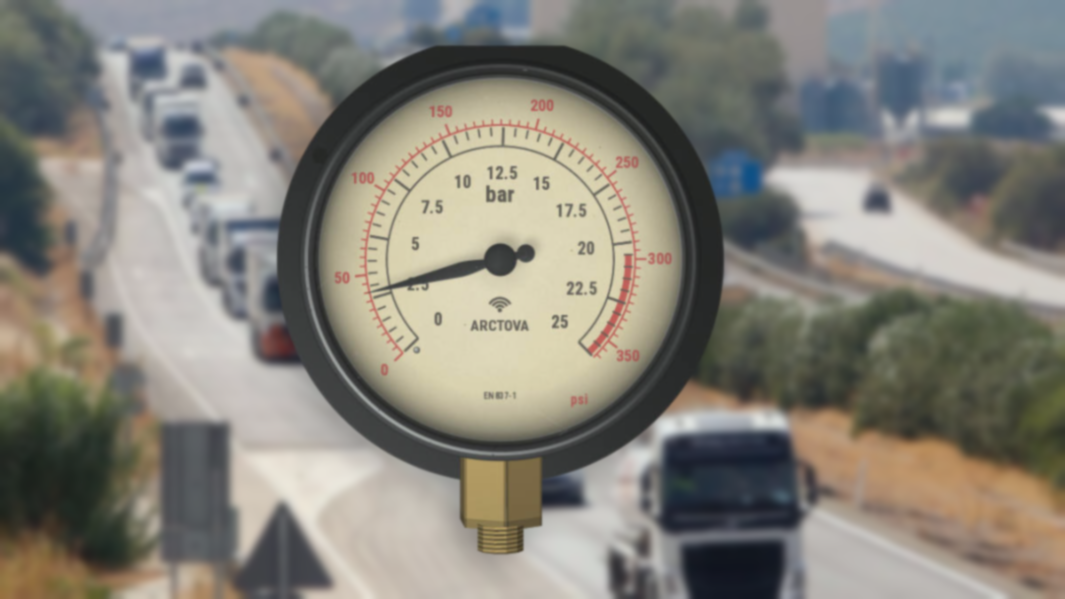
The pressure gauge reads 2.75 bar
